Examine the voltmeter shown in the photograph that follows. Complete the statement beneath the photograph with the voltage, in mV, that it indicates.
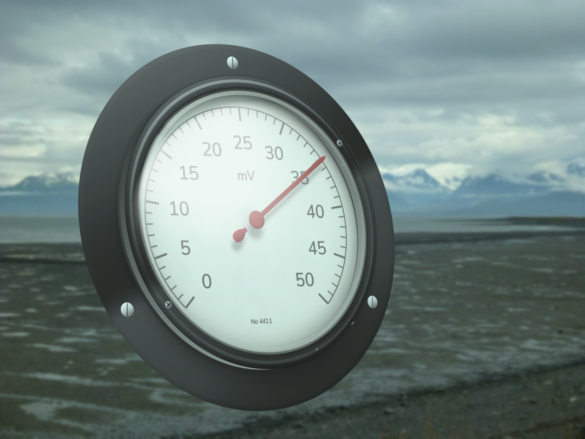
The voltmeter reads 35 mV
